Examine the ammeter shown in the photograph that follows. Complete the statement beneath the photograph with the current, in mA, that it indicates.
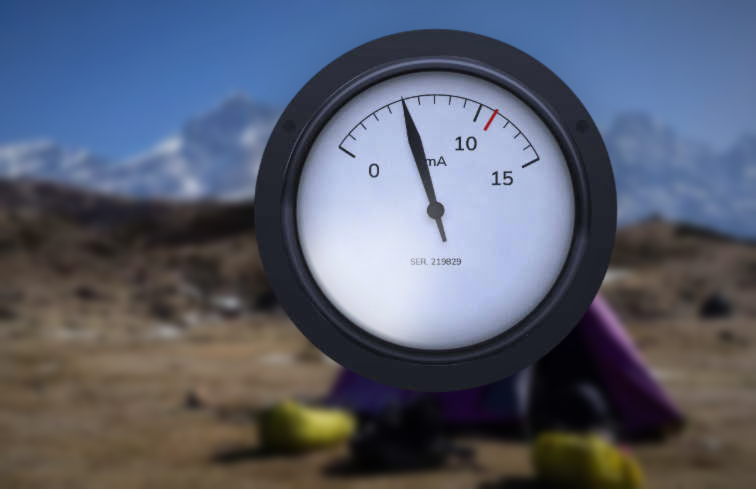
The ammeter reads 5 mA
